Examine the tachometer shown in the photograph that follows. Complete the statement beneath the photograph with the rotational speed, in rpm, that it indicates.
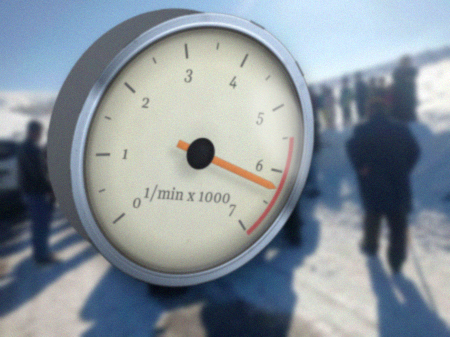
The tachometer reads 6250 rpm
